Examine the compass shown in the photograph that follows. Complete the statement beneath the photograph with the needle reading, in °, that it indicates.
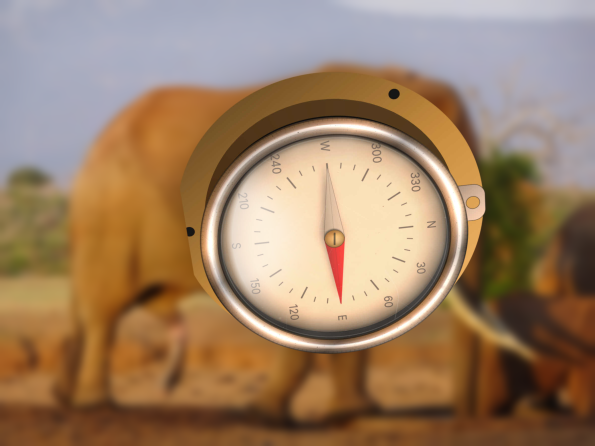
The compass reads 90 °
